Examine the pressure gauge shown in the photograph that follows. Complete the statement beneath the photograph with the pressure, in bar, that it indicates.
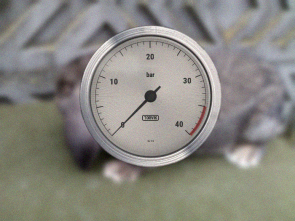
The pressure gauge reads 0 bar
